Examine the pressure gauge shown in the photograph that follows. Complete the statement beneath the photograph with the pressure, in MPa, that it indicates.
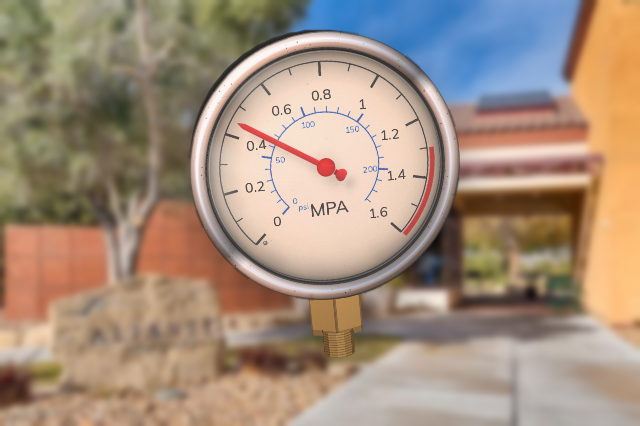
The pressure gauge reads 0.45 MPa
